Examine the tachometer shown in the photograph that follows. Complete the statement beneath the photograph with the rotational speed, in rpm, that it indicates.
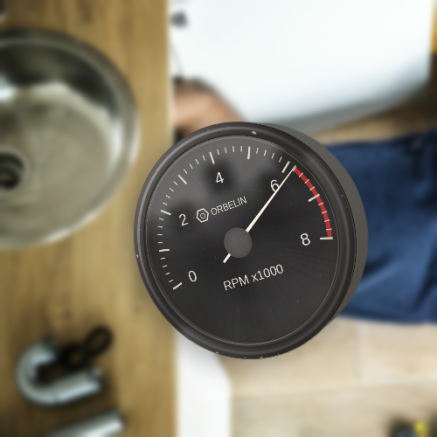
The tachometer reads 6200 rpm
